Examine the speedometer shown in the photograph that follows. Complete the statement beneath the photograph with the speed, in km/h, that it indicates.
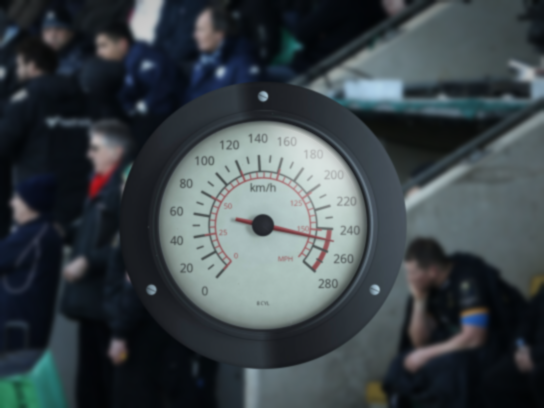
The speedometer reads 250 km/h
